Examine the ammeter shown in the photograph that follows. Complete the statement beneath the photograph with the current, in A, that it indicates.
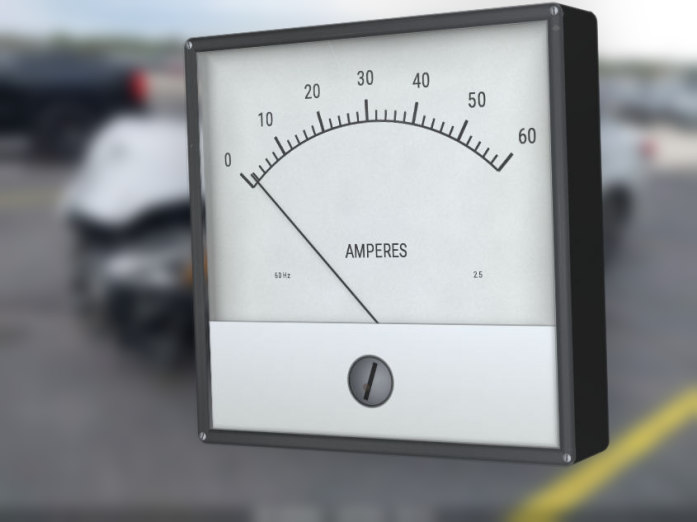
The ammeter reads 2 A
